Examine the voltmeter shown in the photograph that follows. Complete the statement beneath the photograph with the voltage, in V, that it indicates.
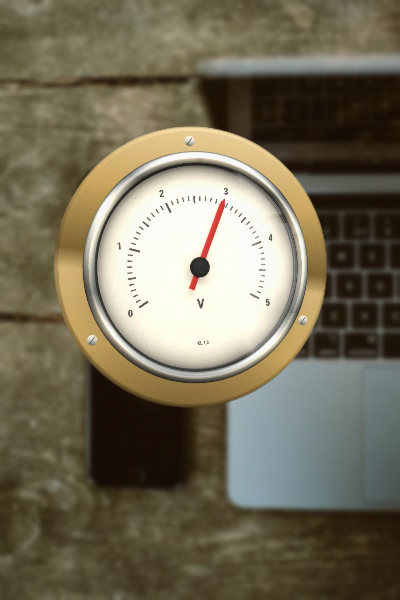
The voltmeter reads 3 V
